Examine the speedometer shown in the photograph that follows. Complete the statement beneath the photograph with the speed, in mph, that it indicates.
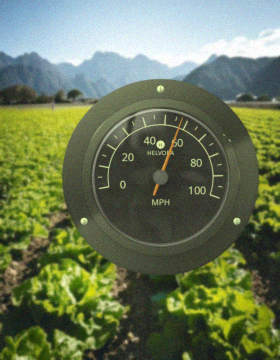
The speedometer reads 57.5 mph
